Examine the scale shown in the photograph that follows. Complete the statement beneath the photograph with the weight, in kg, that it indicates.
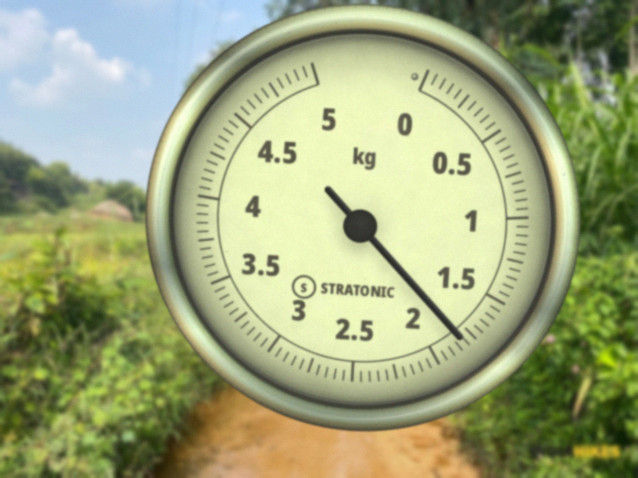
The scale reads 1.8 kg
